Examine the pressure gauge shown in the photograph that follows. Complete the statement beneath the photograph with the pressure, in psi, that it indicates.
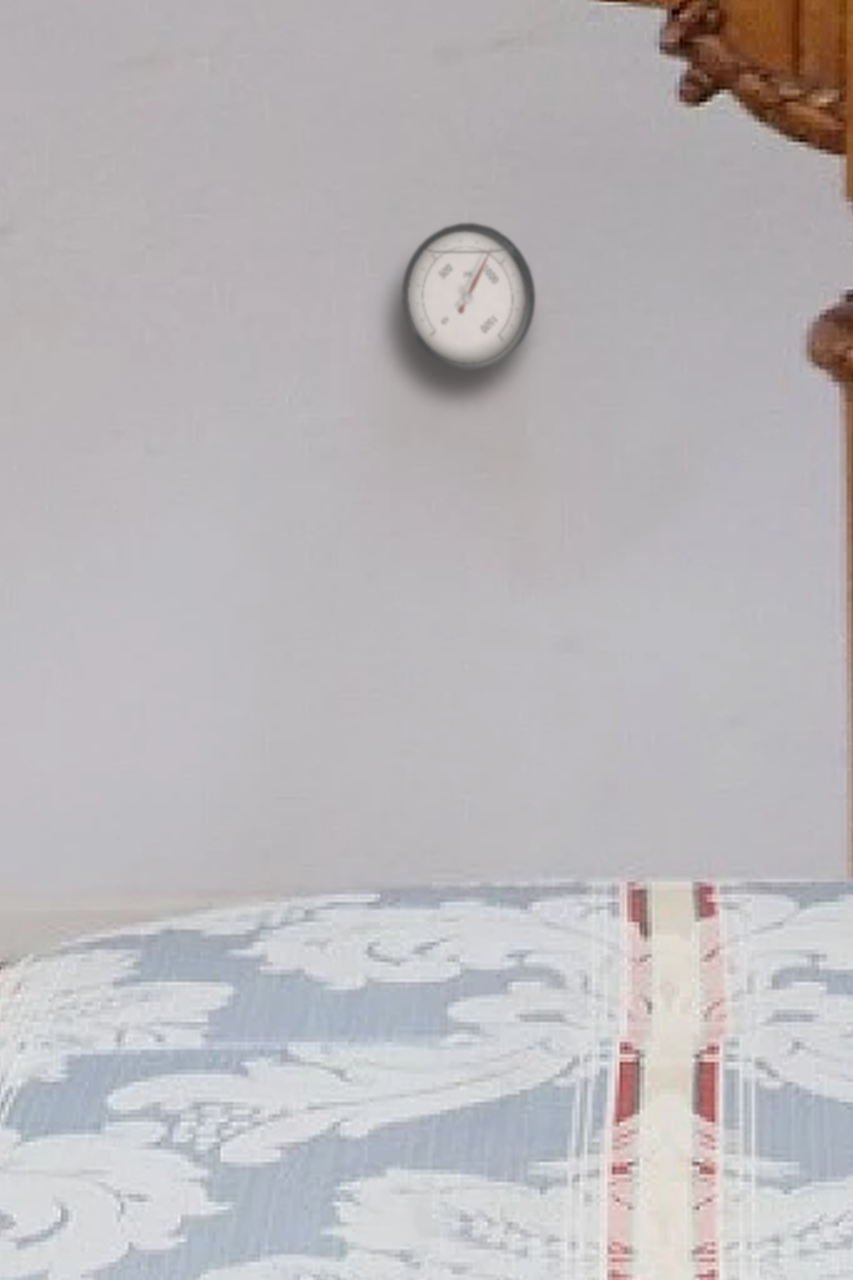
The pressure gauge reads 900 psi
